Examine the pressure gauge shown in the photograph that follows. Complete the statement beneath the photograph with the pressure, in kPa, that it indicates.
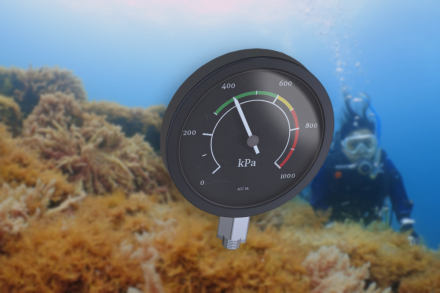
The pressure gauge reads 400 kPa
